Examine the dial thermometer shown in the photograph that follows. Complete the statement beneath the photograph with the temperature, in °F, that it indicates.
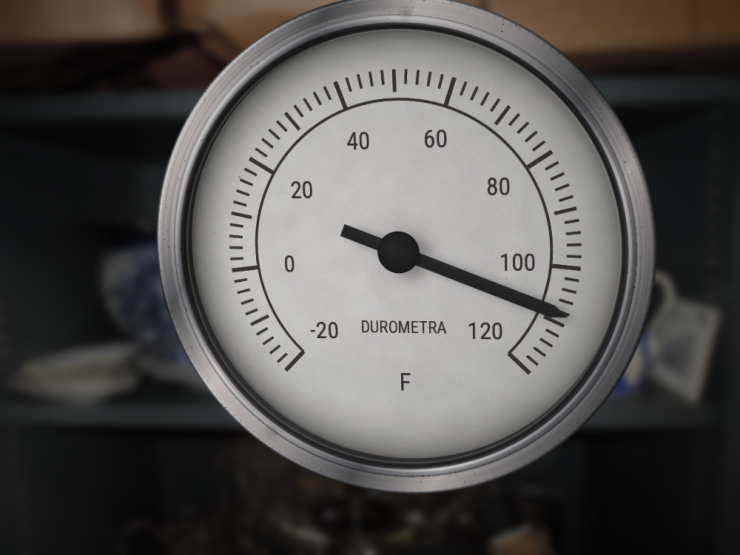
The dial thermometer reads 108 °F
